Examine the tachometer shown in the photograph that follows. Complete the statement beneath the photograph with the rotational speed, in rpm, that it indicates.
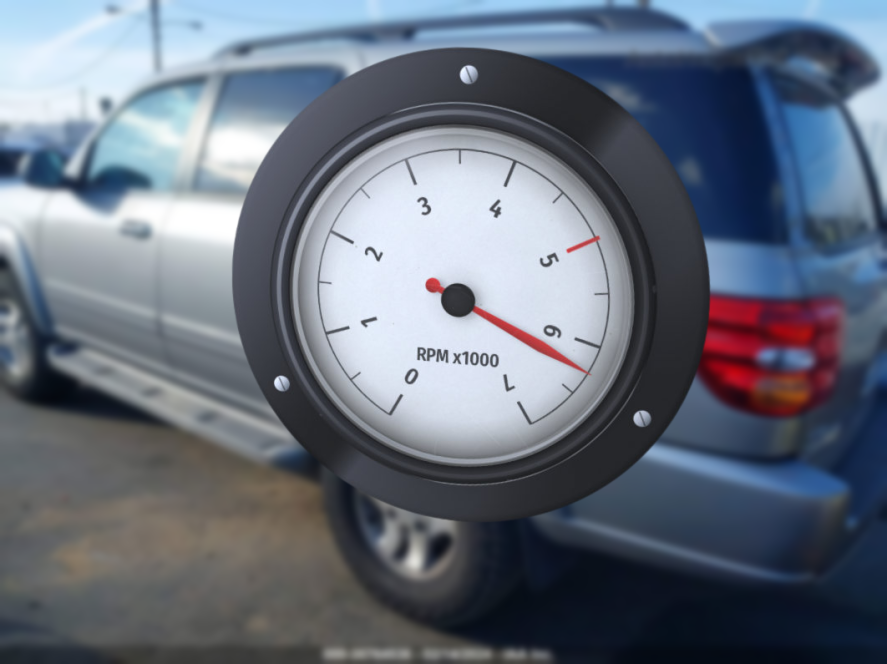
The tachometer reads 6250 rpm
